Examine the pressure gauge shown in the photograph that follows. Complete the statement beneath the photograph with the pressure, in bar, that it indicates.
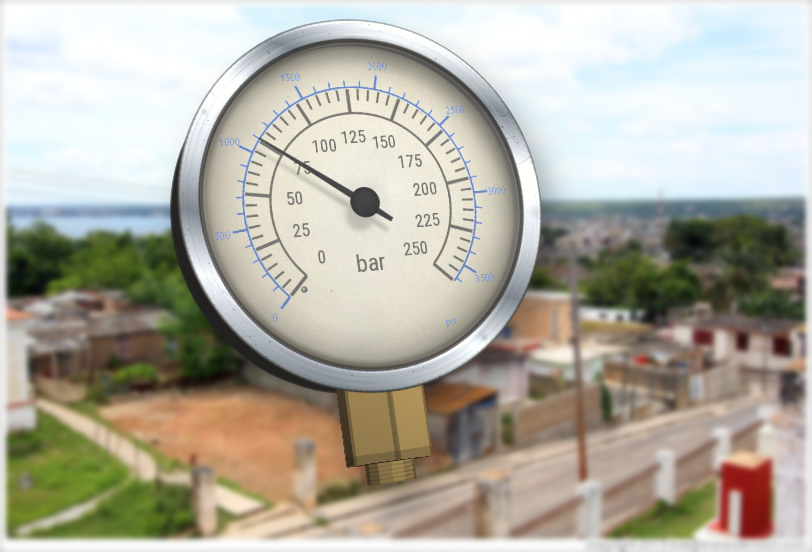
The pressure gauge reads 75 bar
